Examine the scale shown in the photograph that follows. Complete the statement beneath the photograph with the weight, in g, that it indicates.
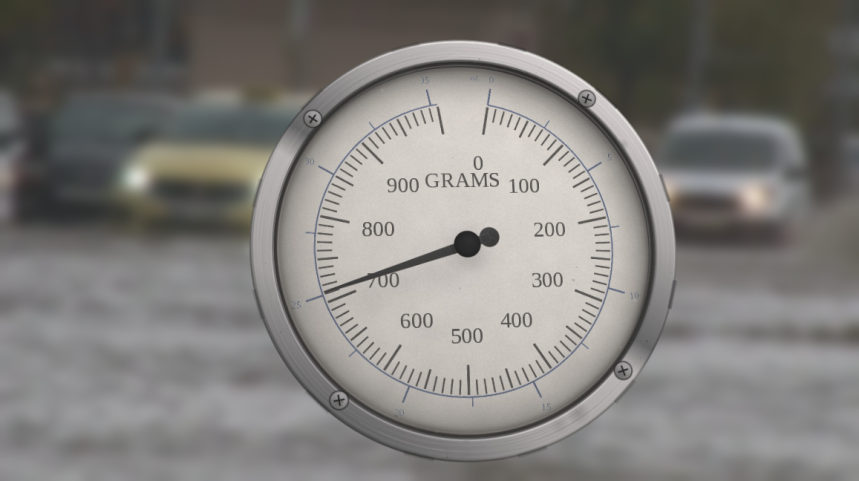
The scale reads 710 g
